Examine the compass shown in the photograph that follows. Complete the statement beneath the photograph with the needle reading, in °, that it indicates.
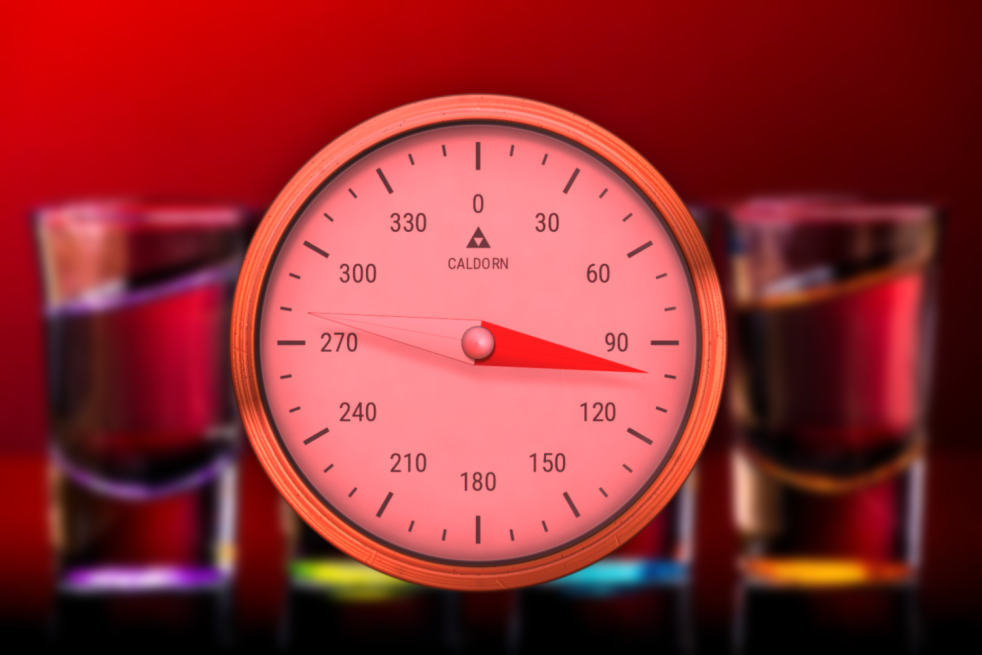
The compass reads 100 °
